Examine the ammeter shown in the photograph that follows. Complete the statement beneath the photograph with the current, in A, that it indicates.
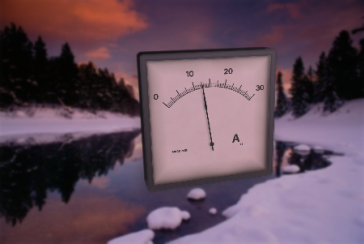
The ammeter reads 12.5 A
